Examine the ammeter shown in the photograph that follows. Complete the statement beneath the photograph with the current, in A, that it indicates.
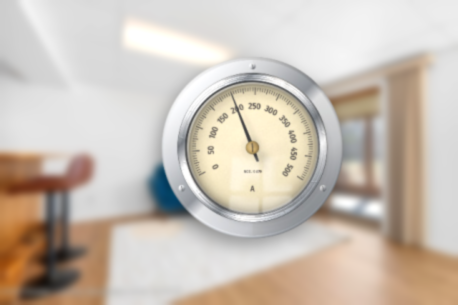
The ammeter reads 200 A
